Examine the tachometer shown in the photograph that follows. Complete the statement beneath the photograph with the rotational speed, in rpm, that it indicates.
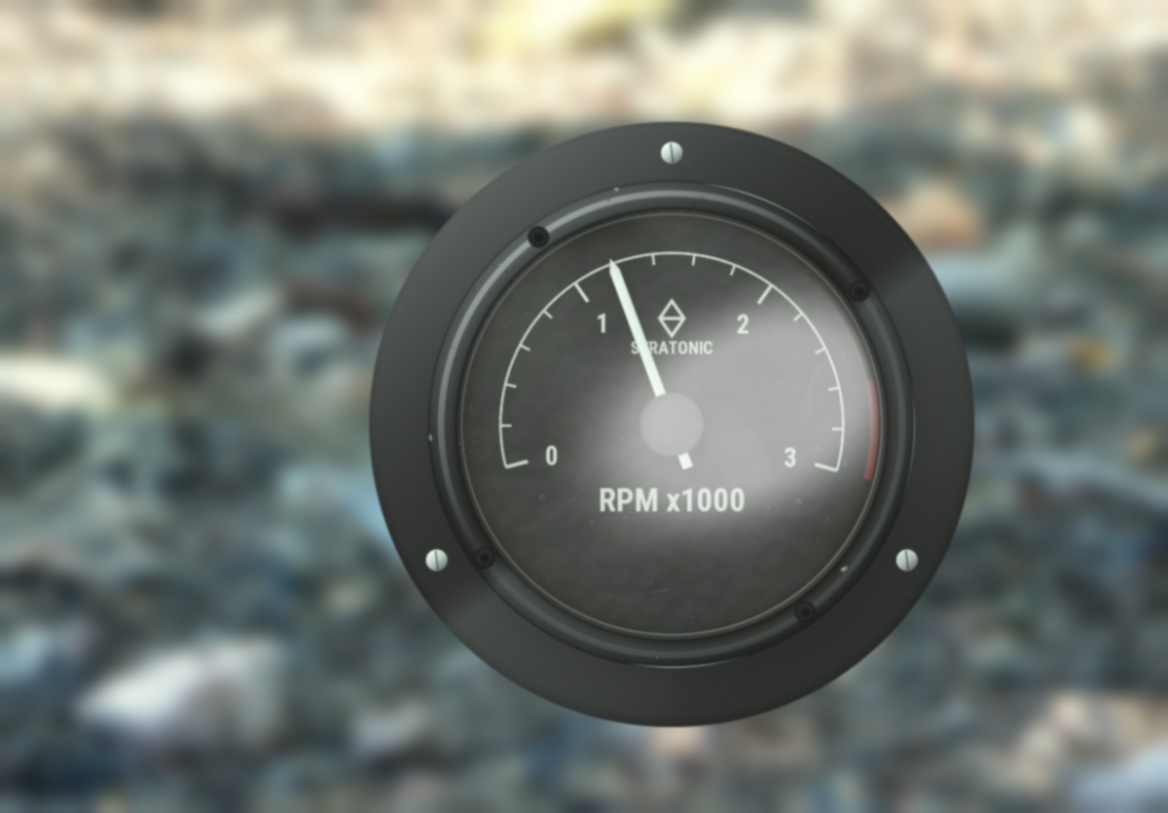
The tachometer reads 1200 rpm
